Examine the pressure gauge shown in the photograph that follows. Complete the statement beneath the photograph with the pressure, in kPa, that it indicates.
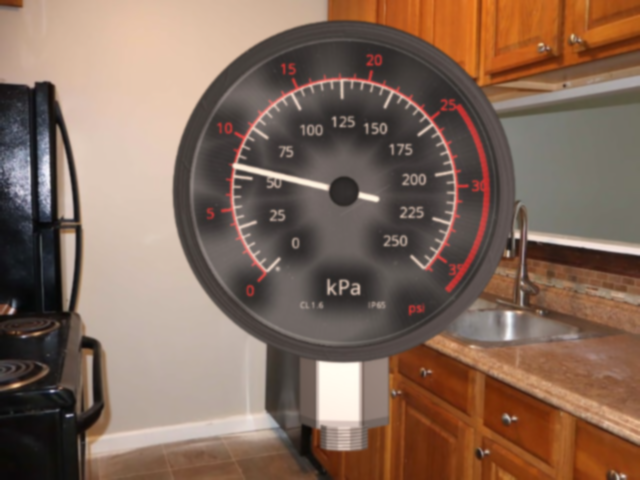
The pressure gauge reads 55 kPa
